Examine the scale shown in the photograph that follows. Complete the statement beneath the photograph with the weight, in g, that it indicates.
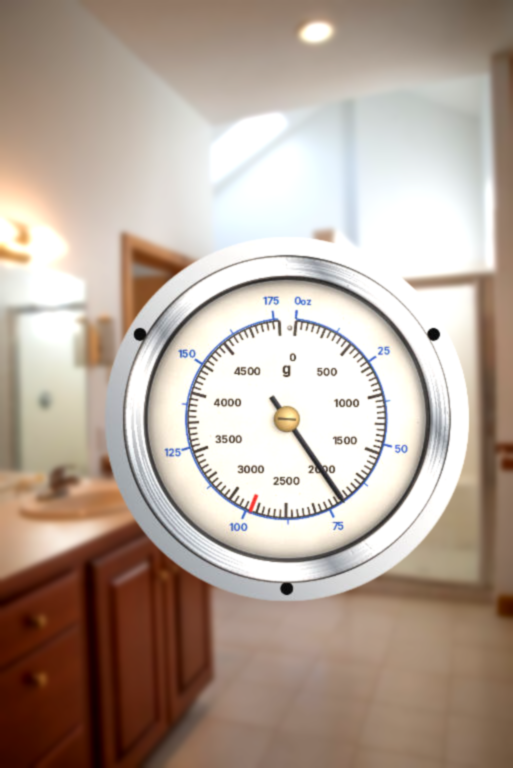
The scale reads 2000 g
